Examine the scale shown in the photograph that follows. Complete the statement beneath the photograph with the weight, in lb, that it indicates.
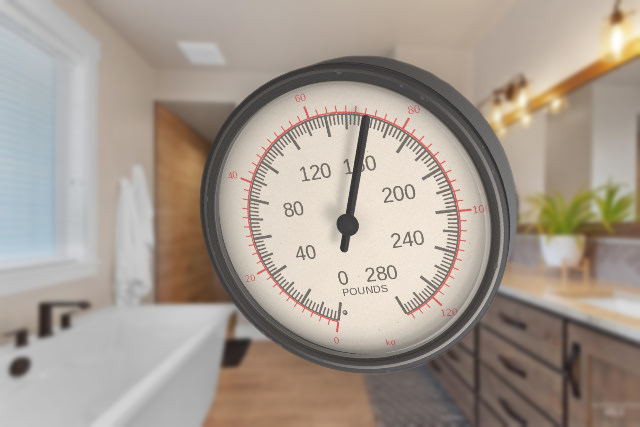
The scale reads 160 lb
